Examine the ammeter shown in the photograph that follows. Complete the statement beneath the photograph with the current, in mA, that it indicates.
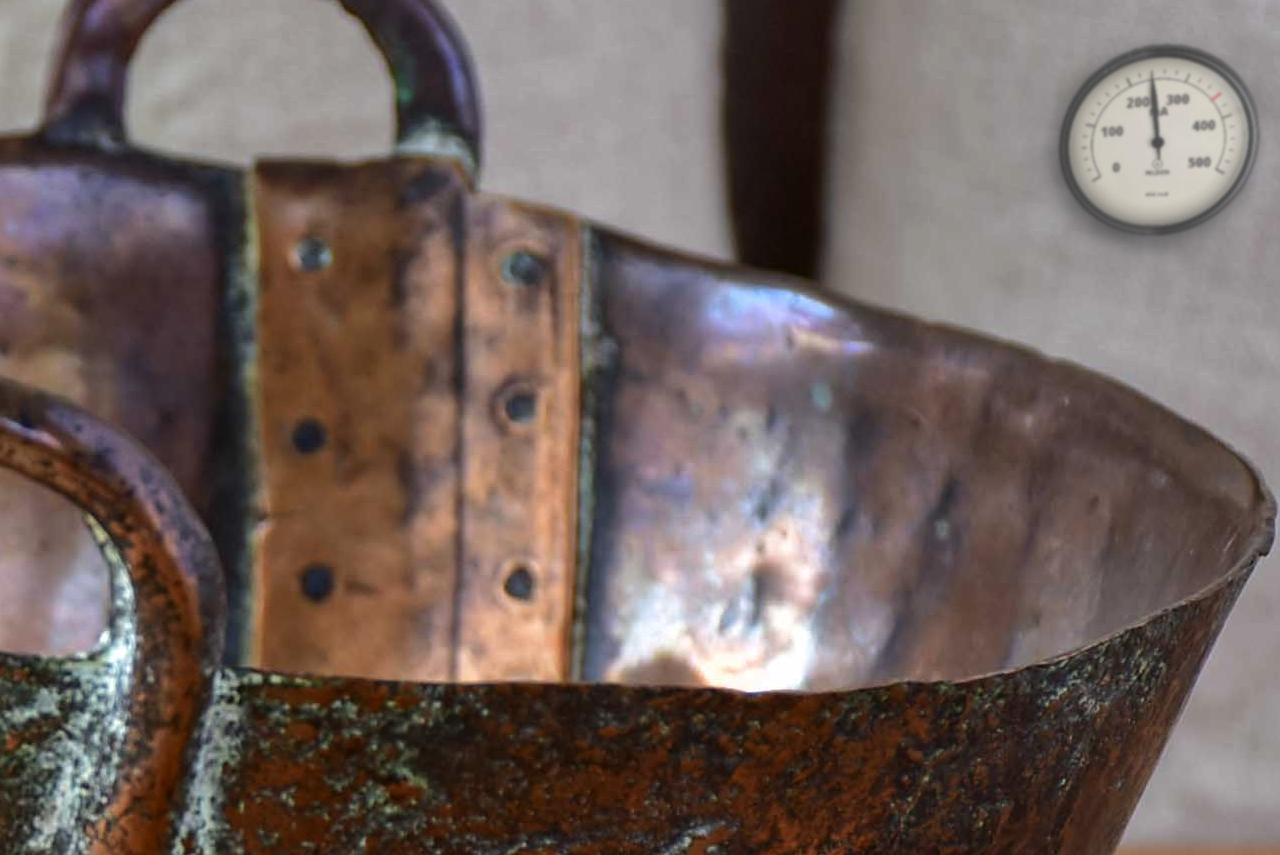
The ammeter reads 240 mA
